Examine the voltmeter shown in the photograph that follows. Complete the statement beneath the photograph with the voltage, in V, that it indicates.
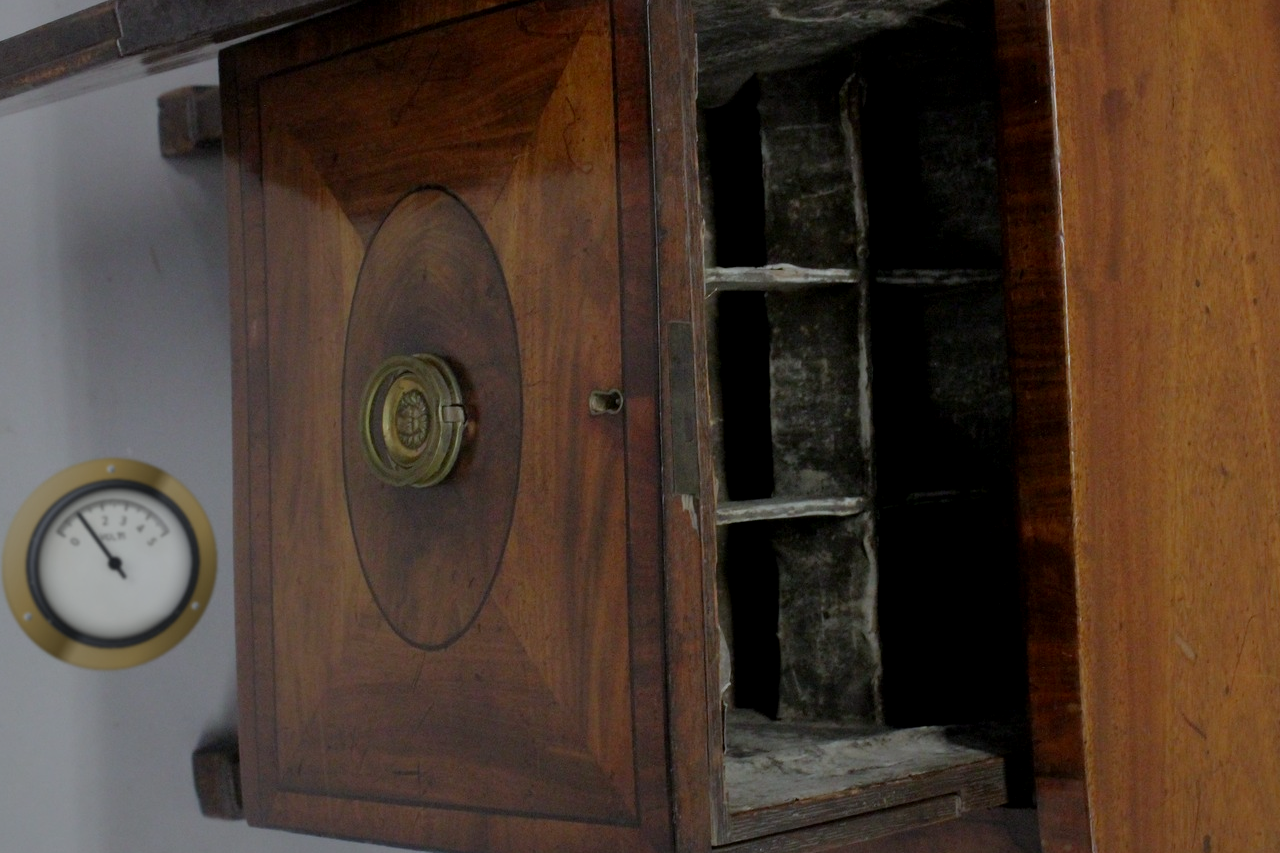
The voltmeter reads 1 V
